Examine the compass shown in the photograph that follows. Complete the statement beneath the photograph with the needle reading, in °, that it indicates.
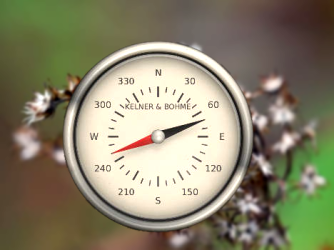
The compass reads 250 °
